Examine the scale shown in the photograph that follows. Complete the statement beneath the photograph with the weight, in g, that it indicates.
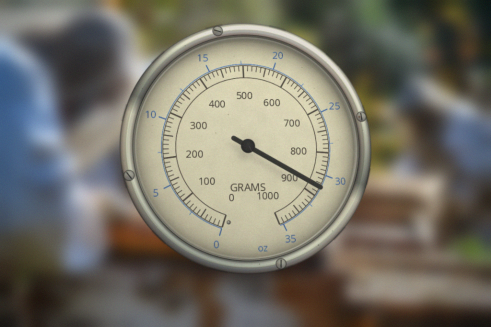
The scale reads 880 g
